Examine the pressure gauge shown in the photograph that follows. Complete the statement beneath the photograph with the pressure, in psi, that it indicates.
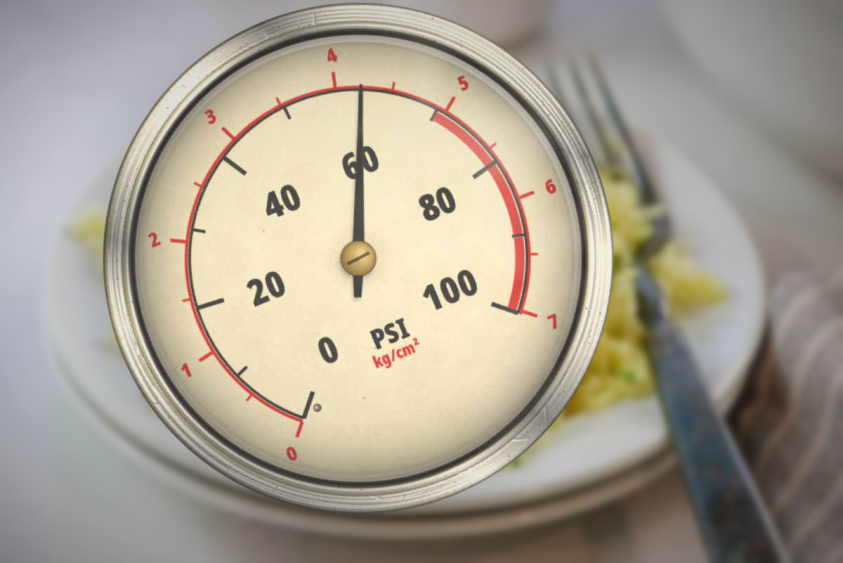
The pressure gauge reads 60 psi
